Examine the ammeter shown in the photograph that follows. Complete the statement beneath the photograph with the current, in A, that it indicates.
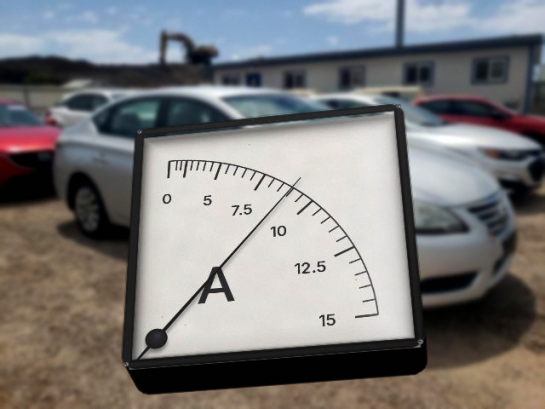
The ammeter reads 9 A
